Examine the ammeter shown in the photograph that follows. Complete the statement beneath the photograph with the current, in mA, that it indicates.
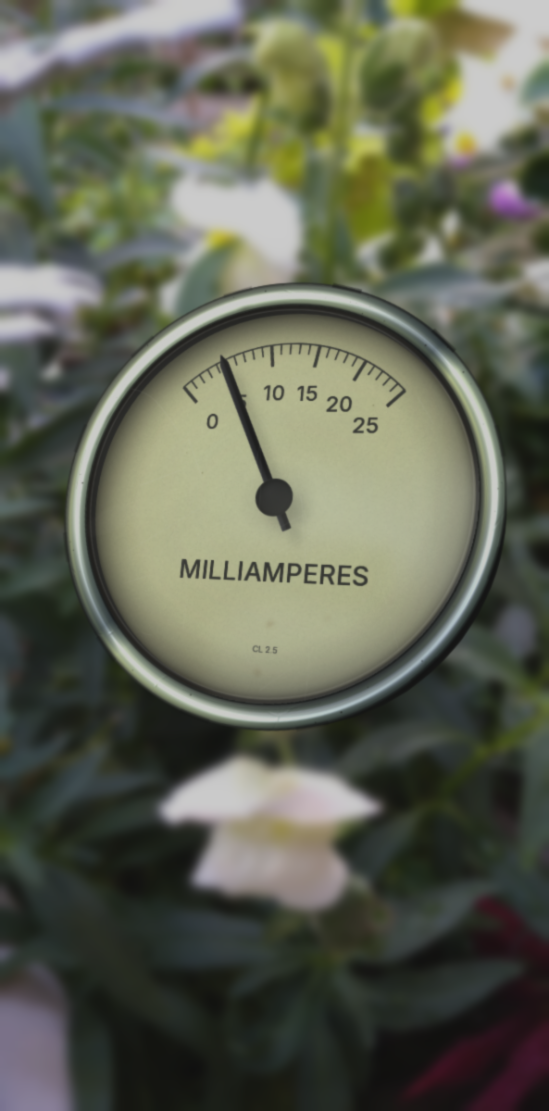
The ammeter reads 5 mA
